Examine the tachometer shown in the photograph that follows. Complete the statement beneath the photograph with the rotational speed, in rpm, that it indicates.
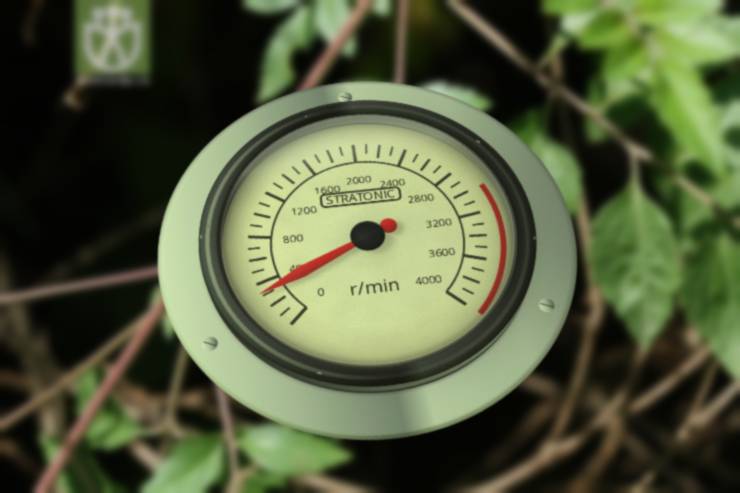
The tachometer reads 300 rpm
